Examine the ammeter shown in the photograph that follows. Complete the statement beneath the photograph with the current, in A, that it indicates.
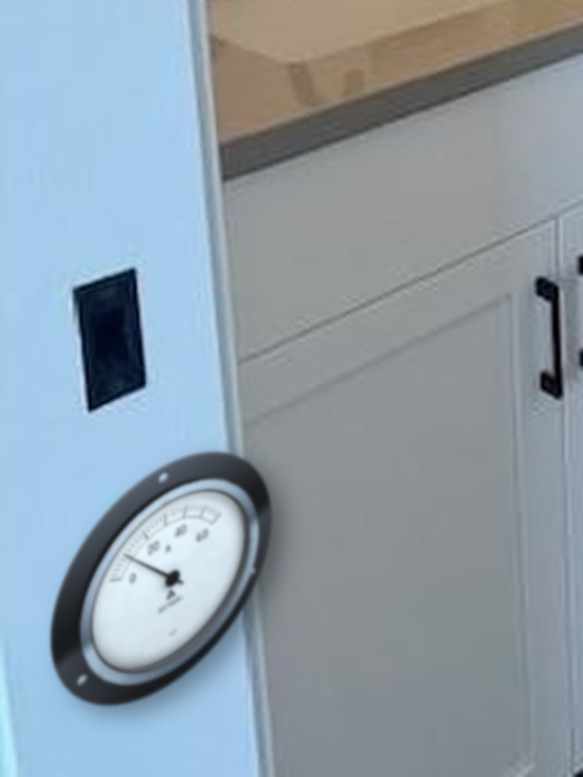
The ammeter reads 10 A
